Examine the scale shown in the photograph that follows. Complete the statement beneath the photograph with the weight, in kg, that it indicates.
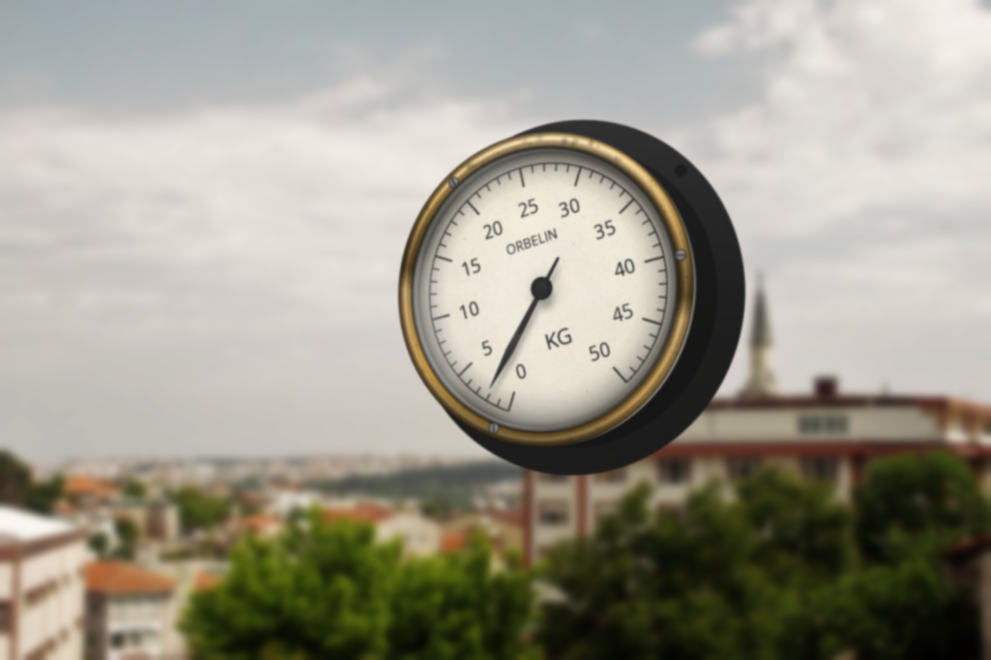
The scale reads 2 kg
